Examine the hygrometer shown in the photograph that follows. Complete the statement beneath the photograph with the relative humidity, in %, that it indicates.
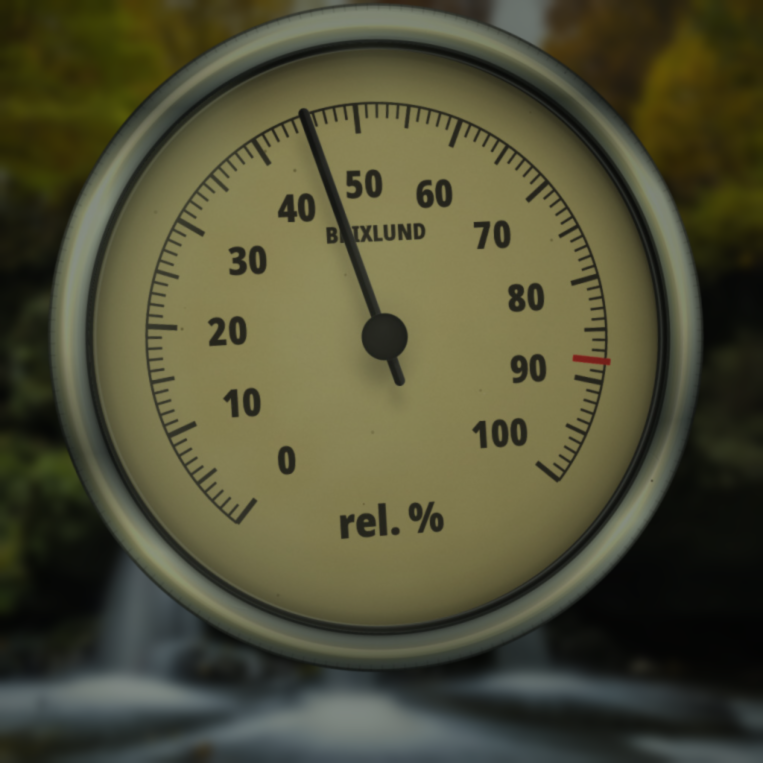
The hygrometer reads 45 %
